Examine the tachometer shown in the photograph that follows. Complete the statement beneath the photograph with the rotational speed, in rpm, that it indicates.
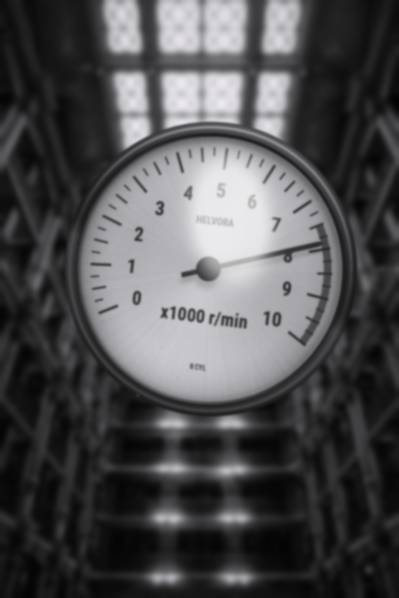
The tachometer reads 7875 rpm
